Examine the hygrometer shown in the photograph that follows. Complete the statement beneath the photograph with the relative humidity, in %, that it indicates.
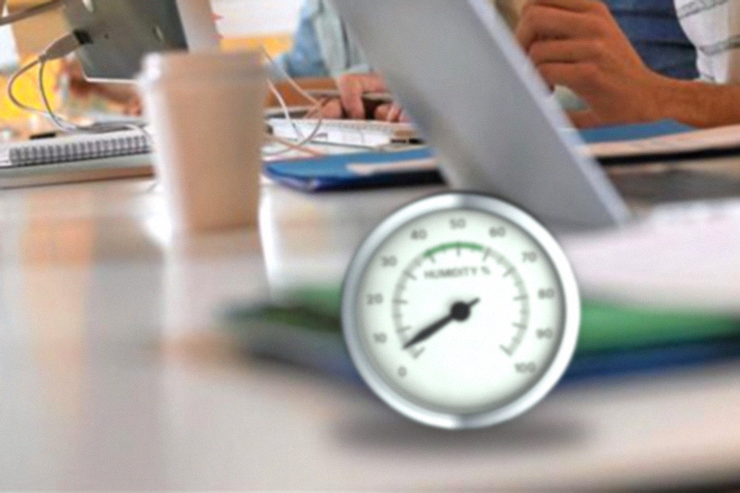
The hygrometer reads 5 %
